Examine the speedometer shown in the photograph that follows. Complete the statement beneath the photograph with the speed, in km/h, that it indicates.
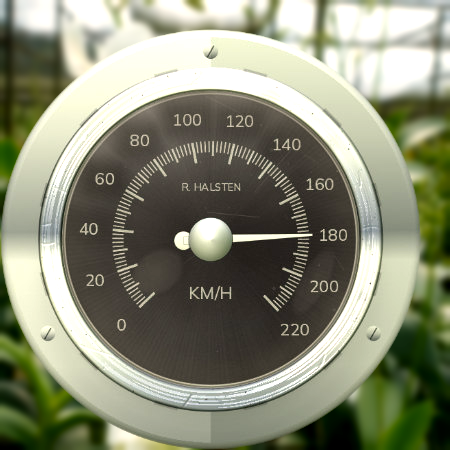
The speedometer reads 180 km/h
